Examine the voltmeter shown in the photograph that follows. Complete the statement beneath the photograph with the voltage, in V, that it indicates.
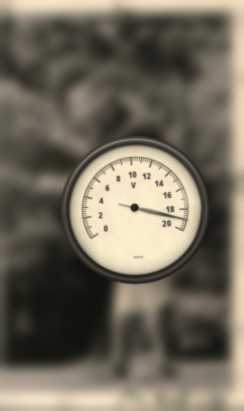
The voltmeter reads 19 V
